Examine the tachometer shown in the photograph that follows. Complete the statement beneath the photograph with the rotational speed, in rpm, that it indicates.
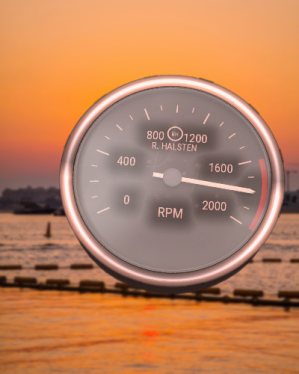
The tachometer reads 1800 rpm
